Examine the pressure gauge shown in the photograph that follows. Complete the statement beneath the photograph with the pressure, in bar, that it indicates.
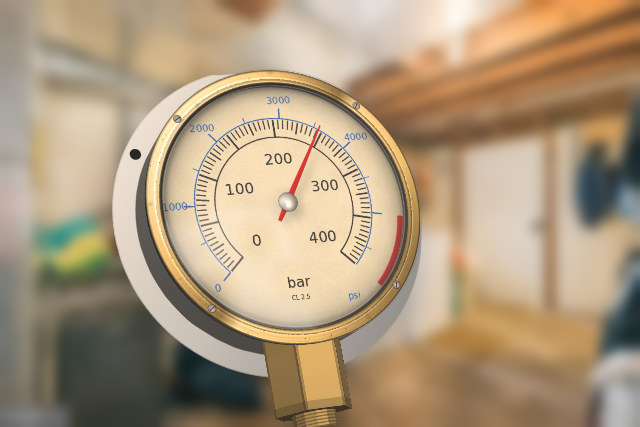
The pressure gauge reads 245 bar
